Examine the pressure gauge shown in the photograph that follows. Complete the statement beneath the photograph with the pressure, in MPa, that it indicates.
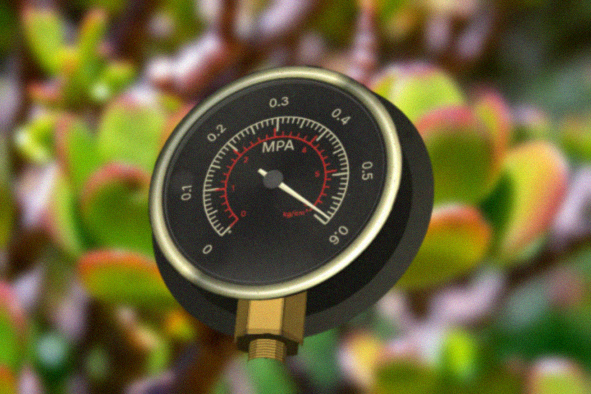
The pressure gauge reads 0.59 MPa
